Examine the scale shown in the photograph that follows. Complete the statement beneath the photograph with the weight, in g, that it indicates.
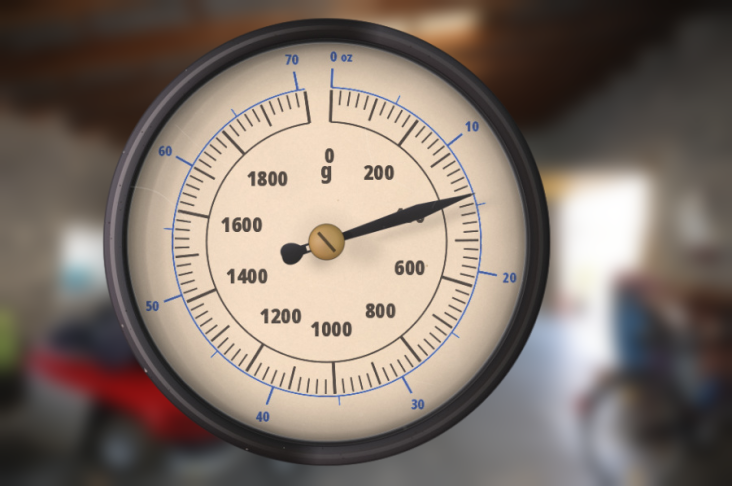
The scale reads 400 g
